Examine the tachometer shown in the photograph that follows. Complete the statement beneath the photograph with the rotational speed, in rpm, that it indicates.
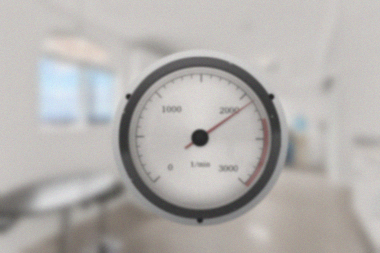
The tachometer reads 2100 rpm
